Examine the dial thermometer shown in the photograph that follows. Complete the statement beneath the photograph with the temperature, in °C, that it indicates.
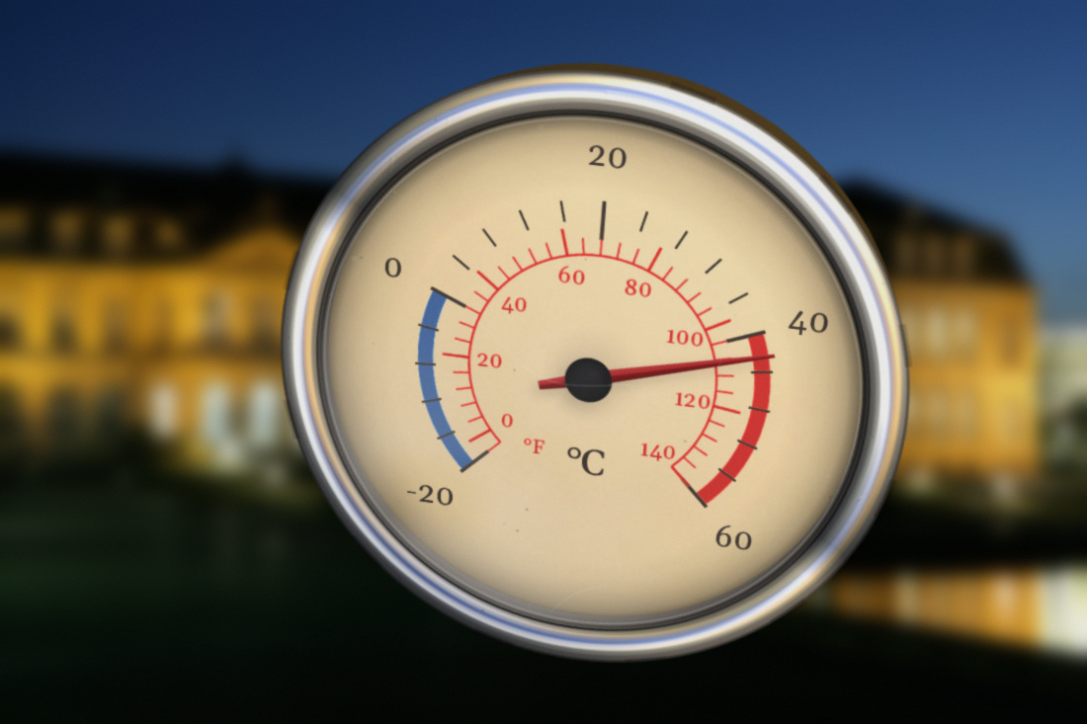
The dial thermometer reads 42 °C
